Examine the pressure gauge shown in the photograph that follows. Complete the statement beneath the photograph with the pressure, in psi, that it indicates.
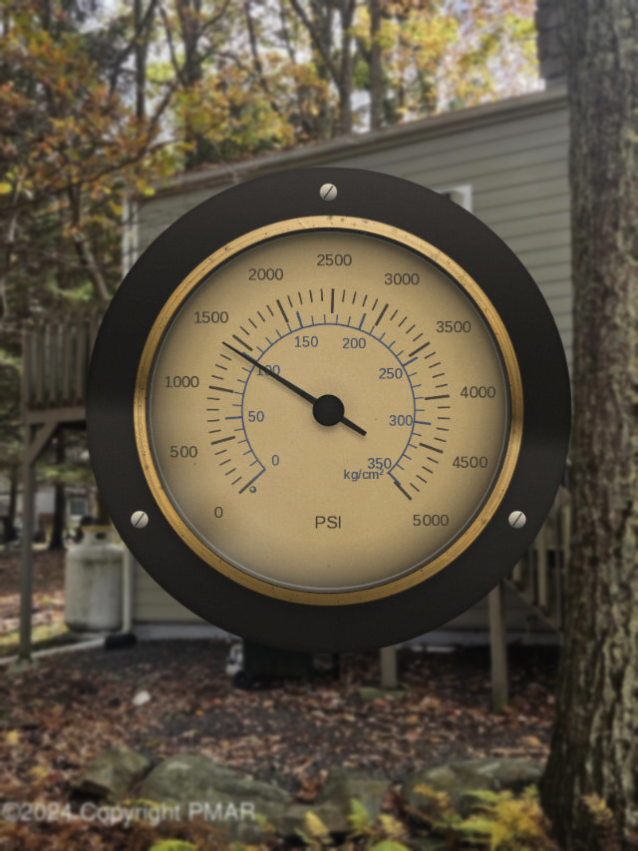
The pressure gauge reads 1400 psi
